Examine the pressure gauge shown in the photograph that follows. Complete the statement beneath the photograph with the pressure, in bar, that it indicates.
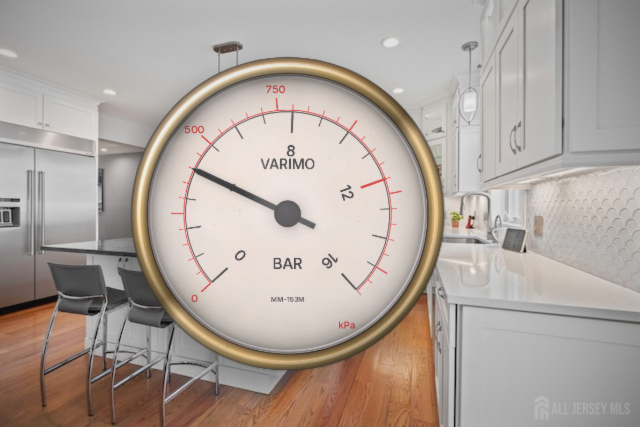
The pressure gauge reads 4 bar
